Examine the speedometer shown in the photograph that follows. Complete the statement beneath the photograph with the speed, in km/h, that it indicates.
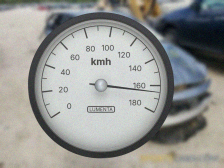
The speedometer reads 165 km/h
